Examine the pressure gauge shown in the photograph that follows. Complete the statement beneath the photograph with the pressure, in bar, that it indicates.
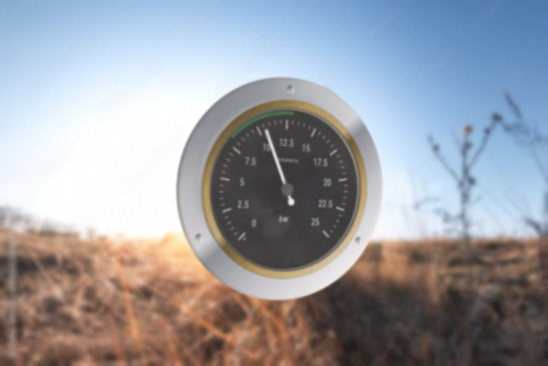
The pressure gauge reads 10.5 bar
